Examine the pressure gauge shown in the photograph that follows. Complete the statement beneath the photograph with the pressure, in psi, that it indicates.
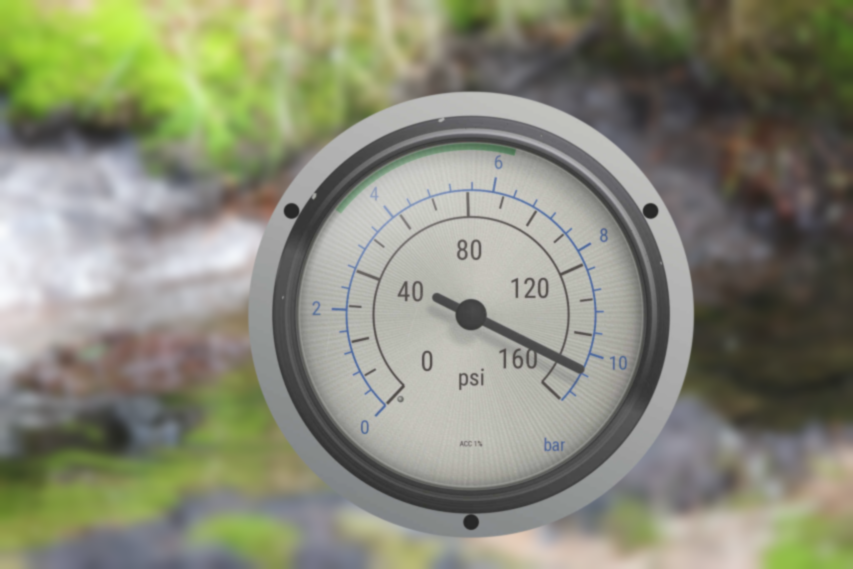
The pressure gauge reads 150 psi
